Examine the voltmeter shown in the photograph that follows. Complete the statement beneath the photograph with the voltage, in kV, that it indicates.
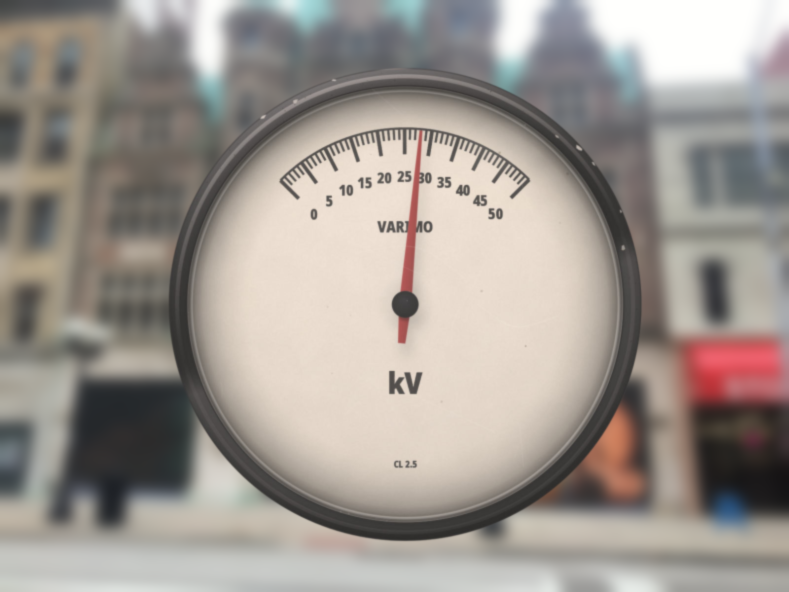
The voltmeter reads 28 kV
